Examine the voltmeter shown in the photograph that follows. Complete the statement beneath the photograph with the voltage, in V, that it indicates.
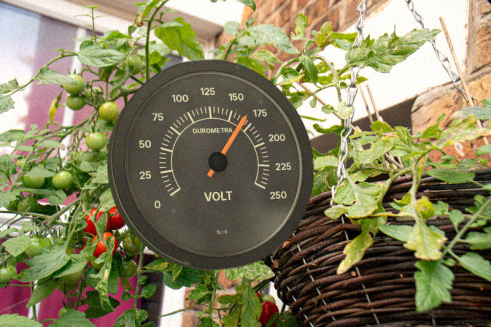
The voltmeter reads 165 V
